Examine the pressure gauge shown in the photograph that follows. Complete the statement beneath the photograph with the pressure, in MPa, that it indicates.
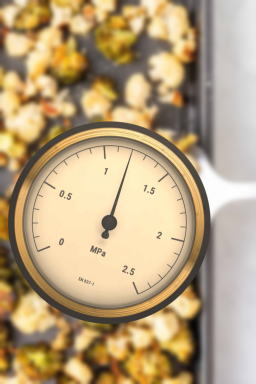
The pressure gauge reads 1.2 MPa
